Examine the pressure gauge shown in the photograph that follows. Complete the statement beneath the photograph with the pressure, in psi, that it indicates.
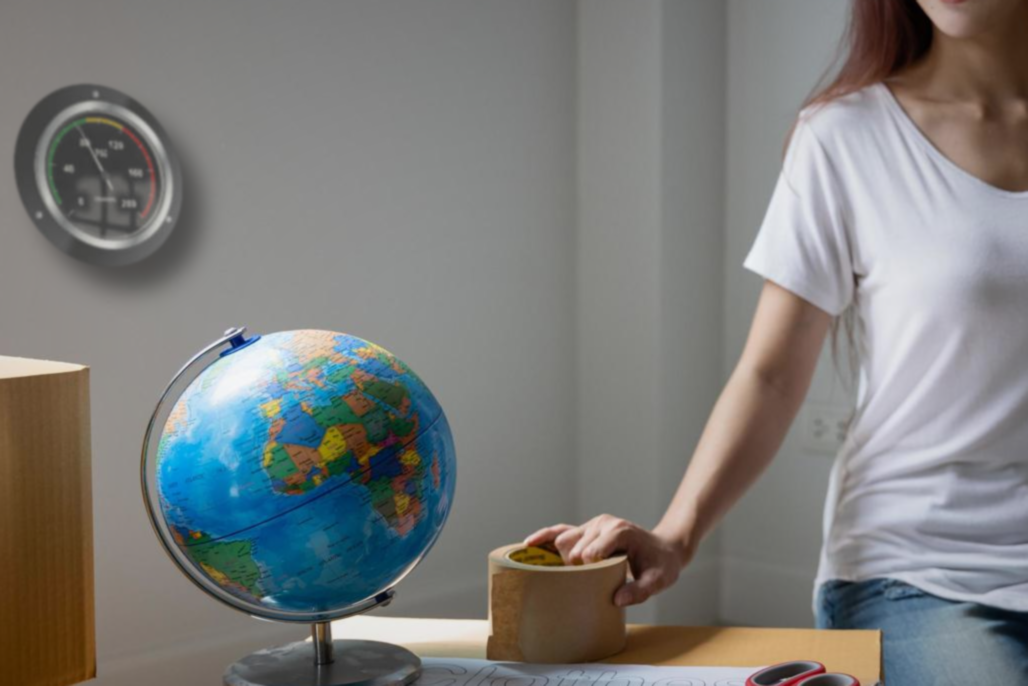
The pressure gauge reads 80 psi
